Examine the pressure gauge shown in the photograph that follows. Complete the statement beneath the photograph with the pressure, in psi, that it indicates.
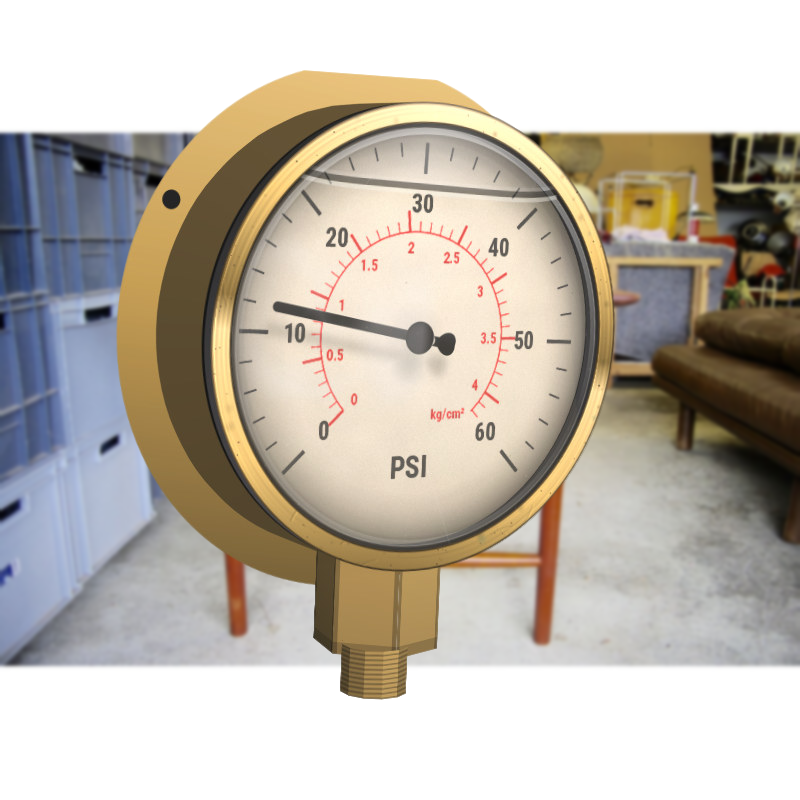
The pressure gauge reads 12 psi
